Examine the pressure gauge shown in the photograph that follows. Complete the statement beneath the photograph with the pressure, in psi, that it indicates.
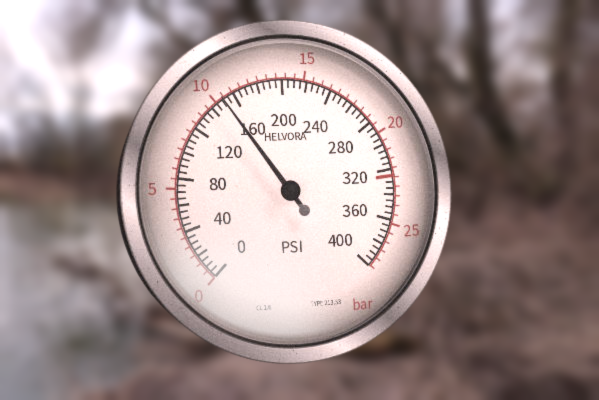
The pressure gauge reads 150 psi
